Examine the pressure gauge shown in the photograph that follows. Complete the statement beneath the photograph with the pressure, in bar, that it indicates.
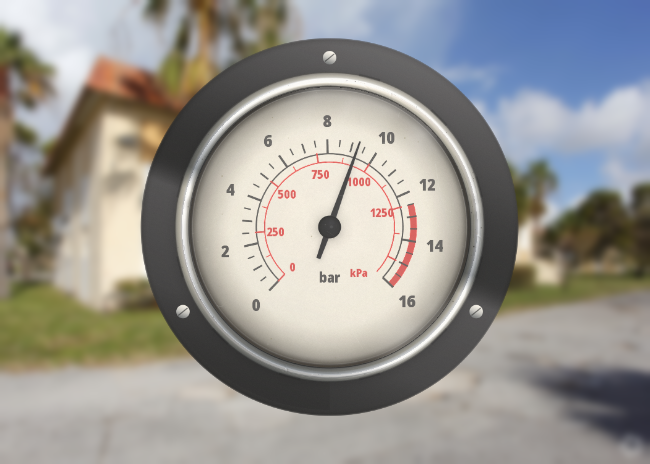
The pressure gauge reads 9.25 bar
